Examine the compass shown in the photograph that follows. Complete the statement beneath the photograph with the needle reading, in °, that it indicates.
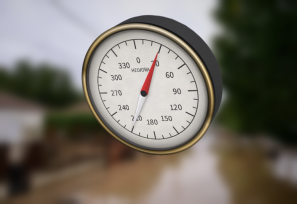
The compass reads 30 °
